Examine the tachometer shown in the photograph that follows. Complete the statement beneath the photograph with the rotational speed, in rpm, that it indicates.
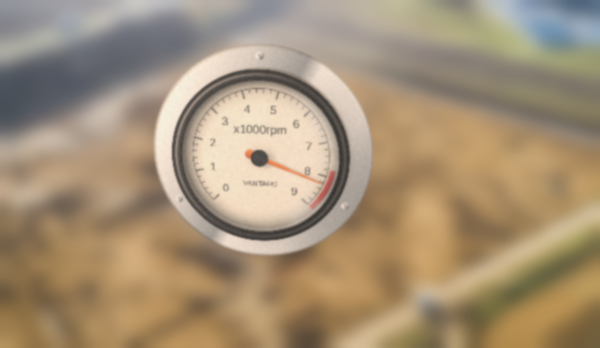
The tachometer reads 8200 rpm
